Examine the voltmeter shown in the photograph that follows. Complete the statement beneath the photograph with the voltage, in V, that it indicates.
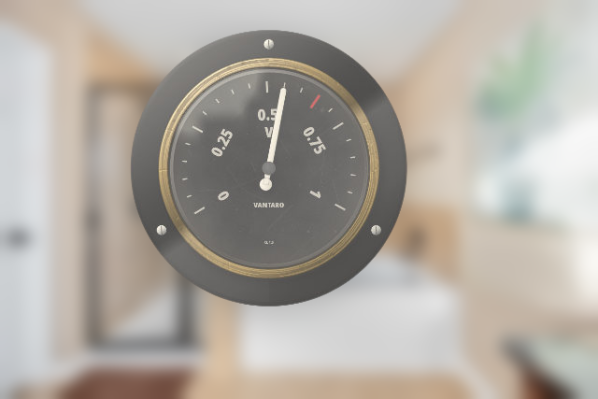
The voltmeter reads 0.55 V
